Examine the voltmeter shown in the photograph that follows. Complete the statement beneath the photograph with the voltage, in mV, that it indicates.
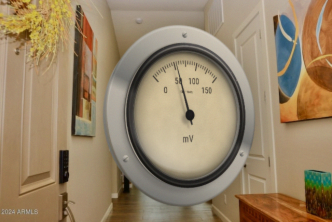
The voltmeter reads 50 mV
